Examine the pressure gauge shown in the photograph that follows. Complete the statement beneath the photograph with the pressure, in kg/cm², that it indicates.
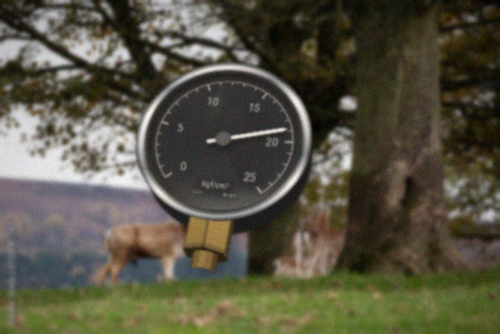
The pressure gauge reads 19 kg/cm²
